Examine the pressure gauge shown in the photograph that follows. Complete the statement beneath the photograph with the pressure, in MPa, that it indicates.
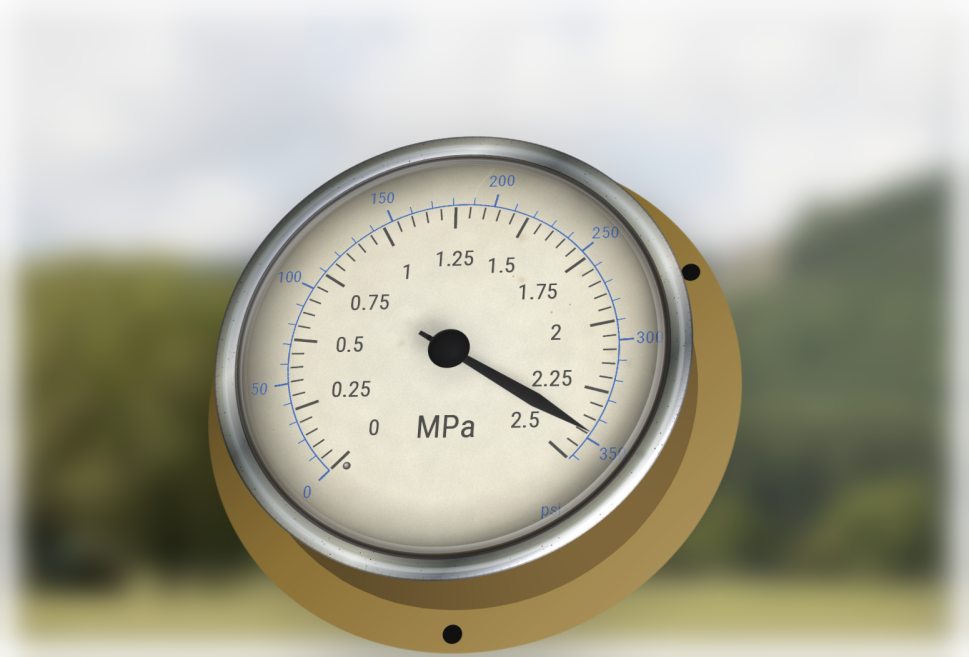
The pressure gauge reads 2.4 MPa
